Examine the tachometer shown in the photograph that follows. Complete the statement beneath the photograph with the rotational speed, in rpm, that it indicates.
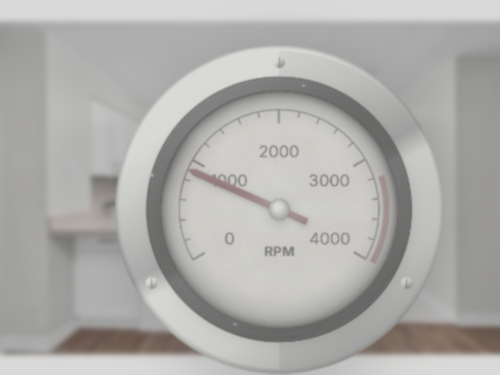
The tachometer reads 900 rpm
